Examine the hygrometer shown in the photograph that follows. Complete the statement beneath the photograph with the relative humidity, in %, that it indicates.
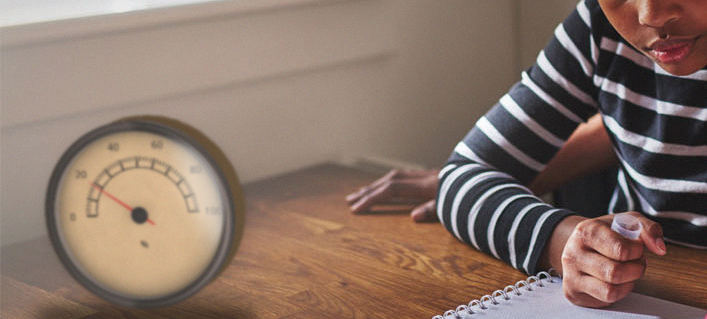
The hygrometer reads 20 %
